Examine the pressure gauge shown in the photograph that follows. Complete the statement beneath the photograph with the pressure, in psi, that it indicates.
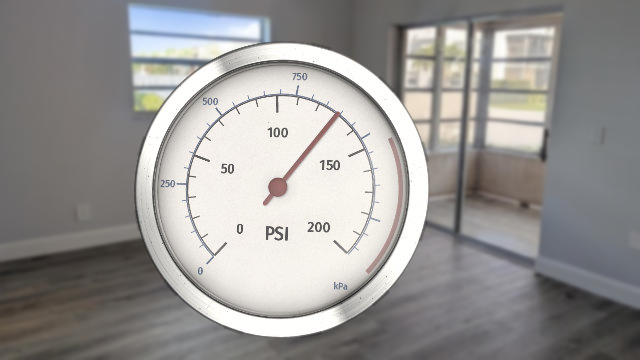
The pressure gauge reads 130 psi
